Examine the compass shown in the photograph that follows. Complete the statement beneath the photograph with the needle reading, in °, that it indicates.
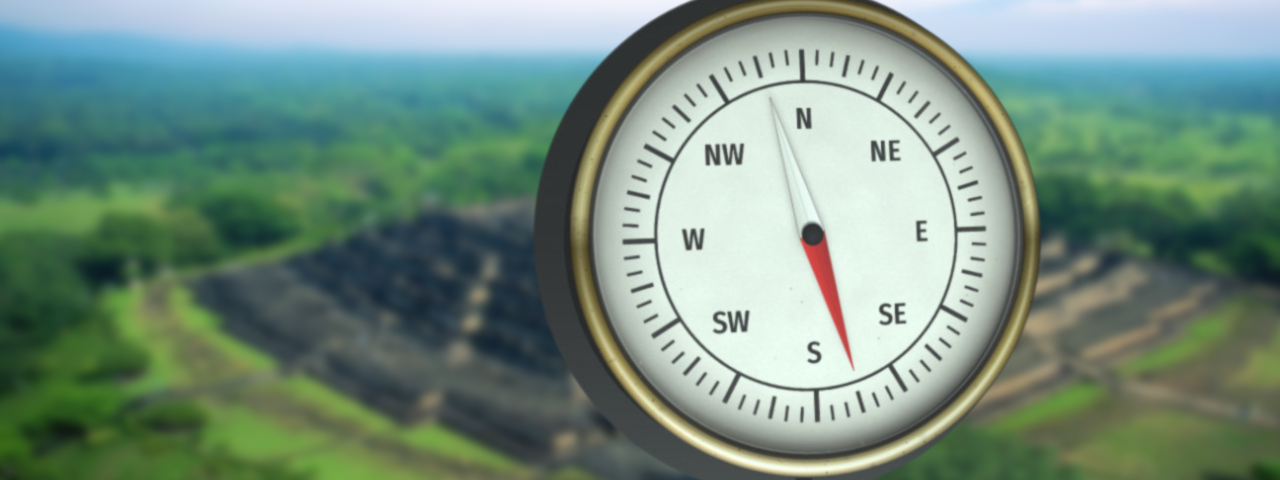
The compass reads 165 °
